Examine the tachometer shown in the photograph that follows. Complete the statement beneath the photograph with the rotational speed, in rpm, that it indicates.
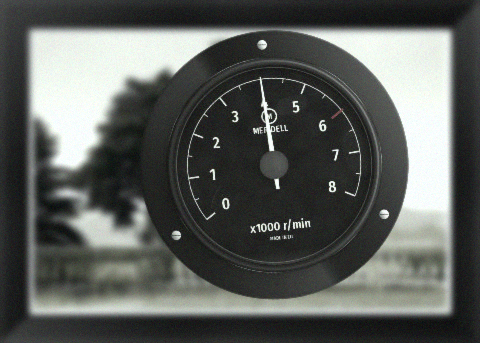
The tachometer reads 4000 rpm
